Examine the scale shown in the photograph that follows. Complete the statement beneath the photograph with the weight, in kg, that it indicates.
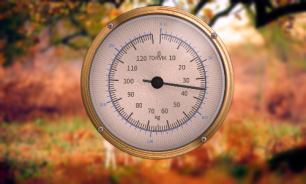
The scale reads 35 kg
